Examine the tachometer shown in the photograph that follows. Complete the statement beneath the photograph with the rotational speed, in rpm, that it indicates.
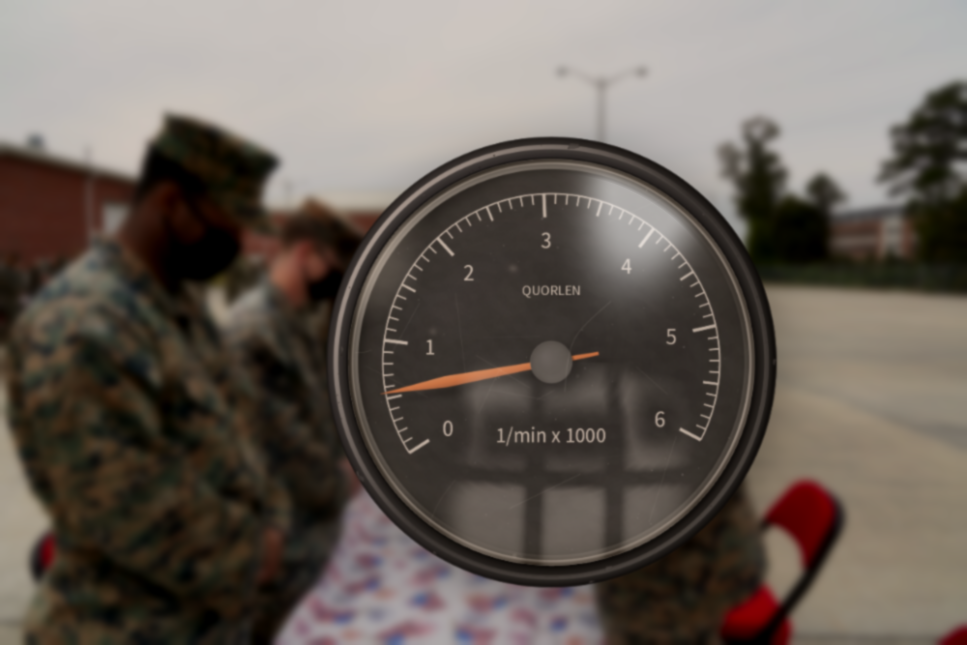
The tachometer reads 550 rpm
